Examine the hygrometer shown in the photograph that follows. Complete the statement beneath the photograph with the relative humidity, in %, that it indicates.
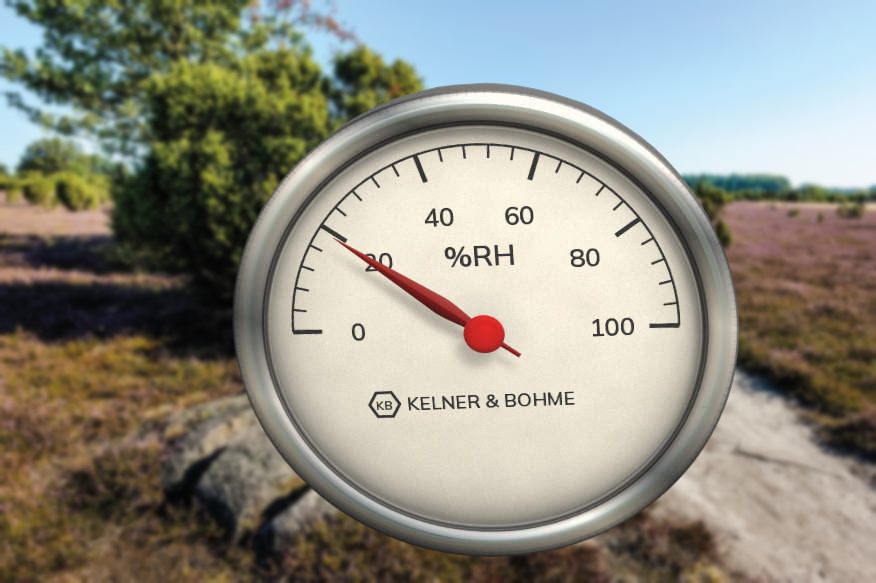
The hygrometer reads 20 %
